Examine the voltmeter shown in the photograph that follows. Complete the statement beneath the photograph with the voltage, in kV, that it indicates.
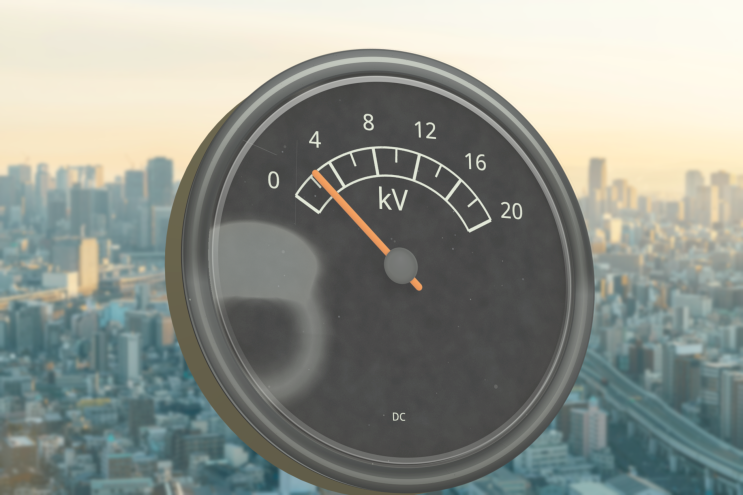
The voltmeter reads 2 kV
